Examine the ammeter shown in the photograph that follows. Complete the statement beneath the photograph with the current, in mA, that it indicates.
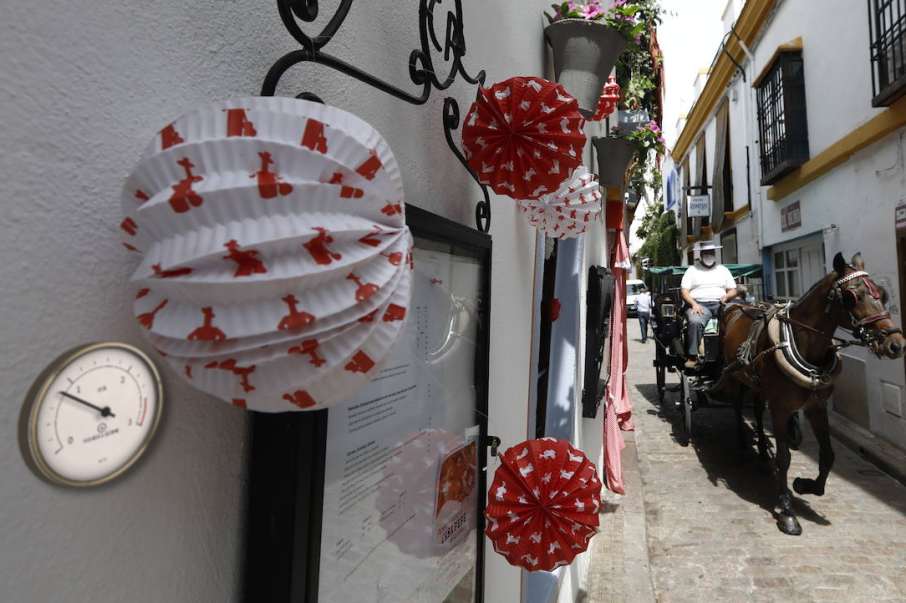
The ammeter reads 0.8 mA
